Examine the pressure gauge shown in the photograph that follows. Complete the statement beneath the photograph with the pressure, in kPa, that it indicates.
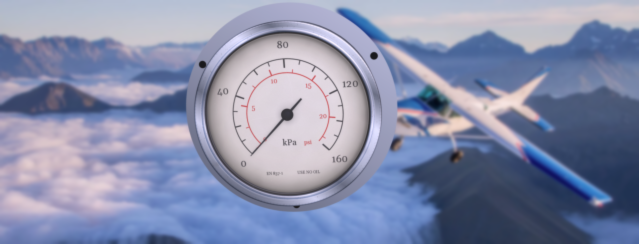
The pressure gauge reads 0 kPa
